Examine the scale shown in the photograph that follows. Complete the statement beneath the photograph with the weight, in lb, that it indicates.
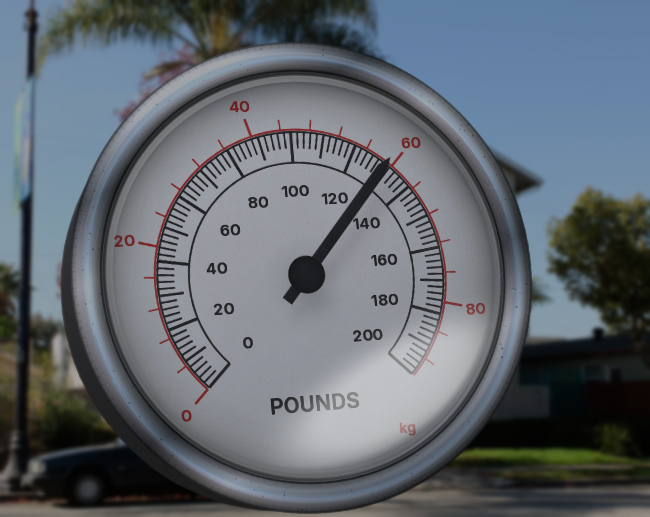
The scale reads 130 lb
